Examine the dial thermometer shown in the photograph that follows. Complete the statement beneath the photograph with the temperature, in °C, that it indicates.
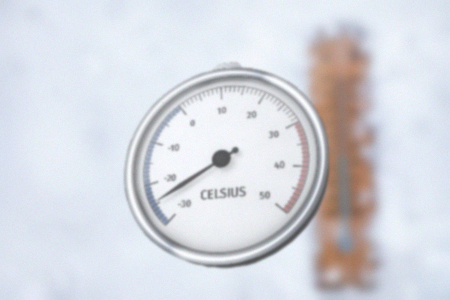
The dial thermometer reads -25 °C
